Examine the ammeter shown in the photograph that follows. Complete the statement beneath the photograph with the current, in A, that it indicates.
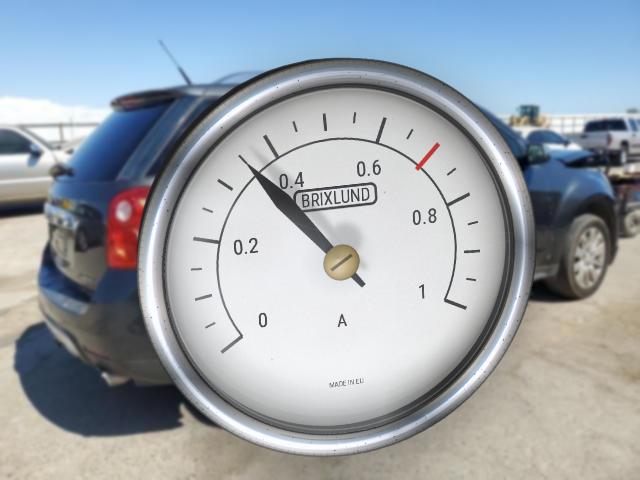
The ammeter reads 0.35 A
